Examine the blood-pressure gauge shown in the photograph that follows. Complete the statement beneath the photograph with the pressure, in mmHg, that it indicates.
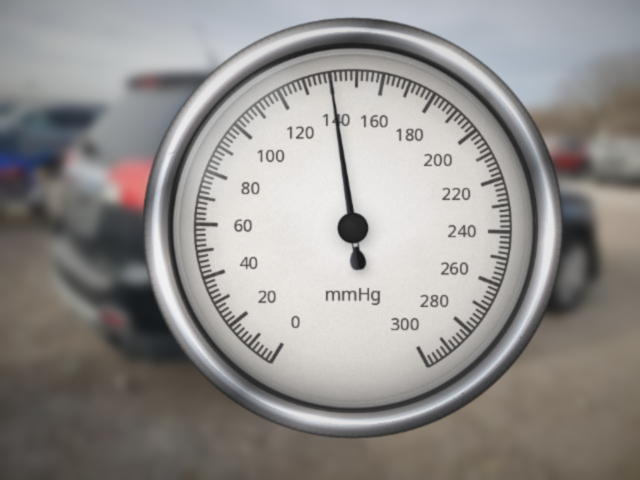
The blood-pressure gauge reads 140 mmHg
